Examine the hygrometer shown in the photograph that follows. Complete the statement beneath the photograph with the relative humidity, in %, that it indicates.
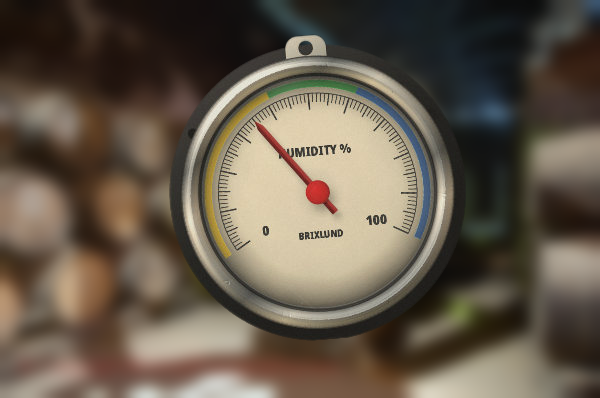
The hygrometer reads 35 %
